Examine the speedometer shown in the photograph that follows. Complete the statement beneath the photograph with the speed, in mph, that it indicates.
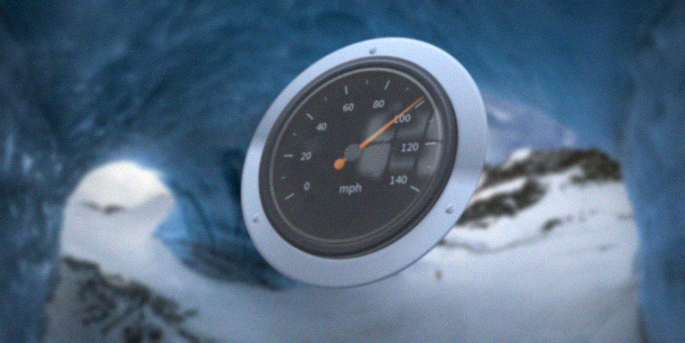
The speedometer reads 100 mph
